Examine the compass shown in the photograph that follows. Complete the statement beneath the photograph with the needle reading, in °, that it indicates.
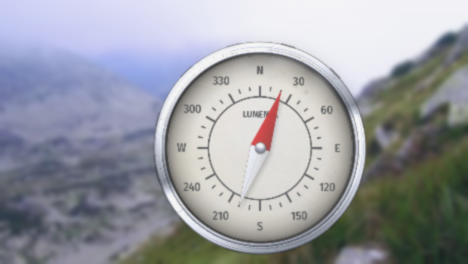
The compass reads 20 °
